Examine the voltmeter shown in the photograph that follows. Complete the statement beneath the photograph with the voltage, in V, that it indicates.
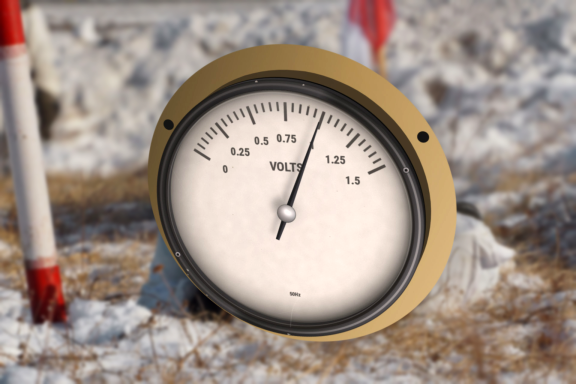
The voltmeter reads 1 V
